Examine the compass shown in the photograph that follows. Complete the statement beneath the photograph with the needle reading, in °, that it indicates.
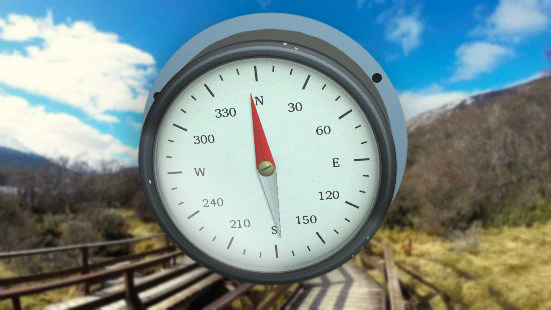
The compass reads 355 °
